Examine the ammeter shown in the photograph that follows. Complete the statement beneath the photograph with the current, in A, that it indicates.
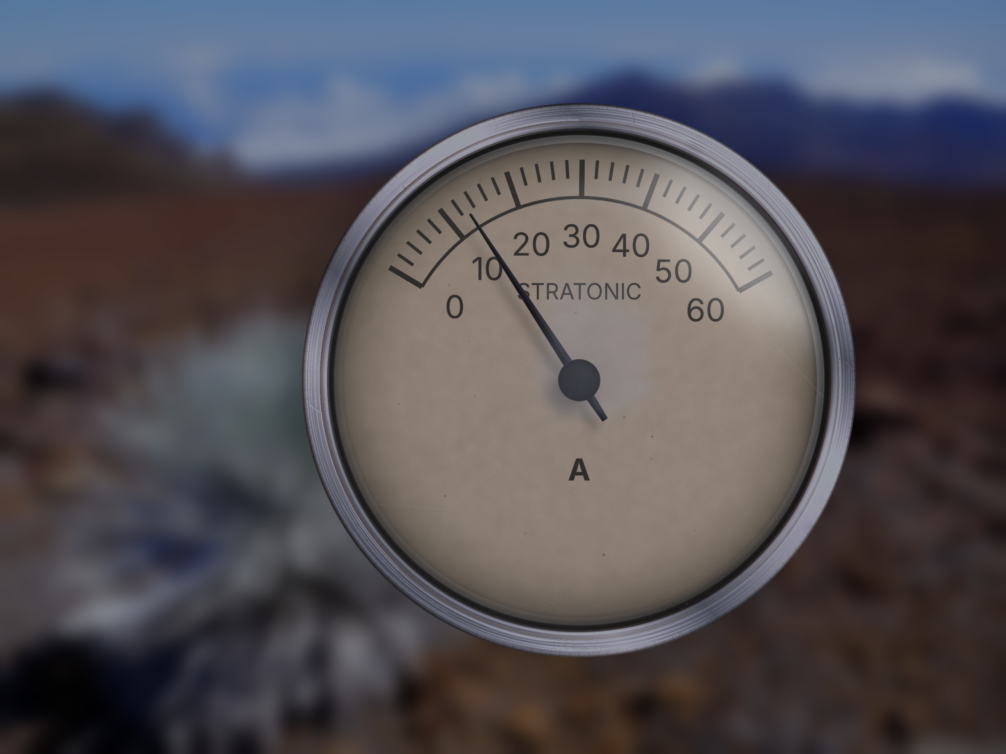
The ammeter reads 13 A
